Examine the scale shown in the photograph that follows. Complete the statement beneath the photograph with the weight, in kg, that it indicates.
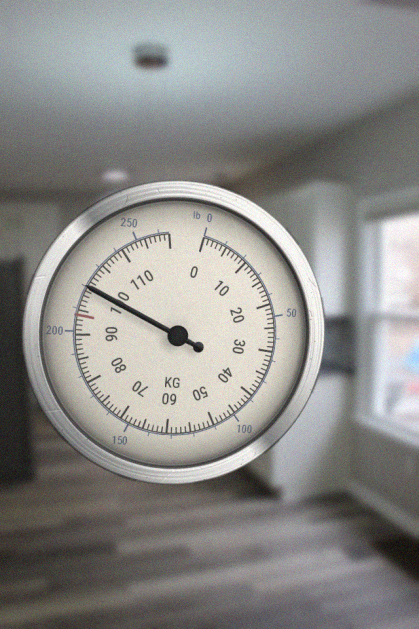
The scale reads 100 kg
